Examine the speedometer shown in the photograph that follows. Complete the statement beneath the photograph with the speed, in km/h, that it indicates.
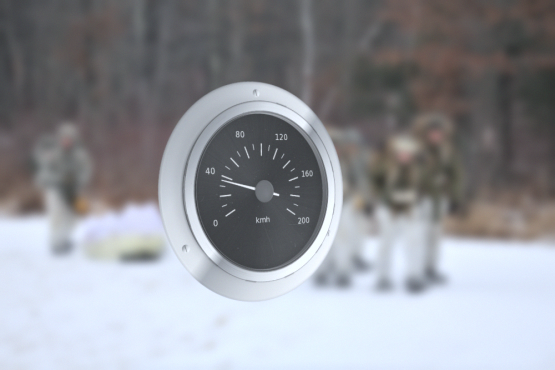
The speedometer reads 35 km/h
